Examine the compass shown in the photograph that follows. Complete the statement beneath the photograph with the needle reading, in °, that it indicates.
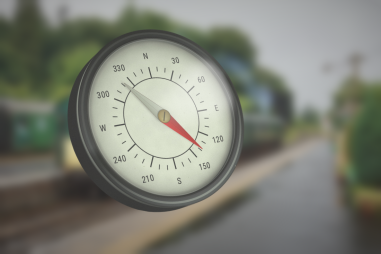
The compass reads 140 °
